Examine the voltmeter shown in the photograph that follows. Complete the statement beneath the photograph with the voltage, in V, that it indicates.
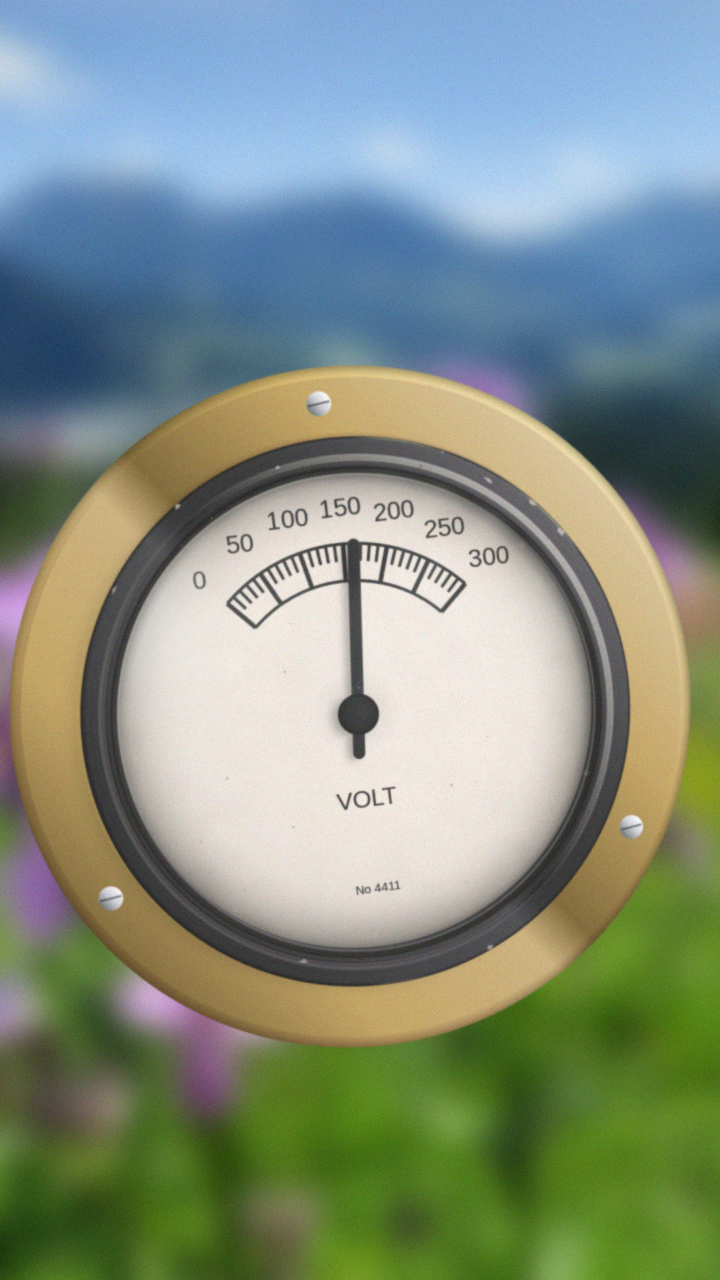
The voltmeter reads 160 V
